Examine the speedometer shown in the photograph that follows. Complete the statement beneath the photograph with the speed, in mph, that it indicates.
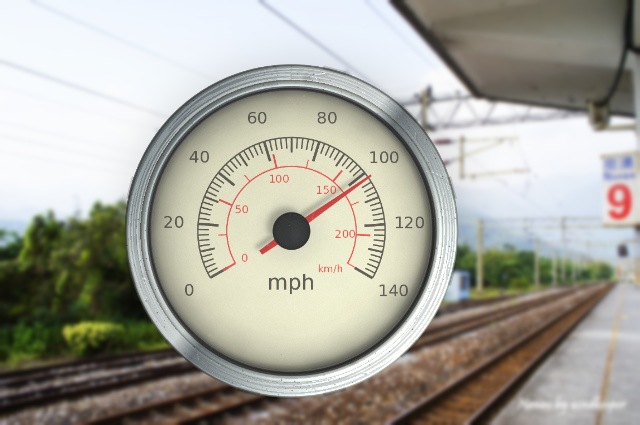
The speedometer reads 102 mph
